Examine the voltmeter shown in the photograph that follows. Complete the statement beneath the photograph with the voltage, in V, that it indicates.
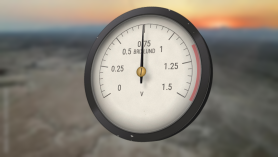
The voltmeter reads 0.75 V
